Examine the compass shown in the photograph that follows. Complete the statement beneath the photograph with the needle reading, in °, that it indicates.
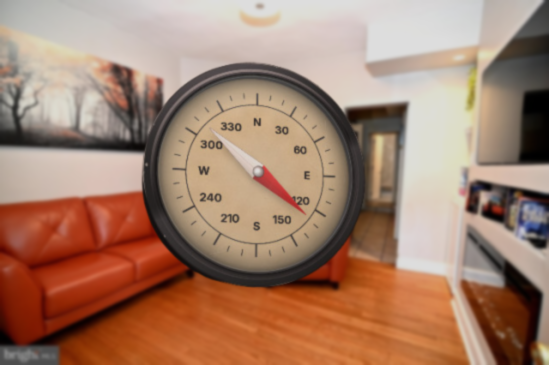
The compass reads 130 °
